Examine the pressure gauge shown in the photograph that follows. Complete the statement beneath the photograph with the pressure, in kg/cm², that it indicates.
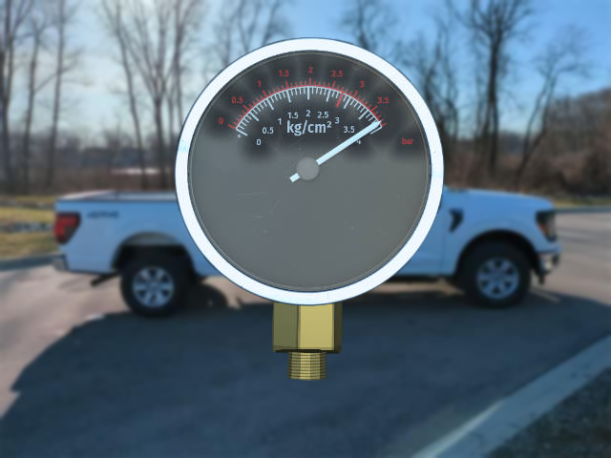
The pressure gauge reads 3.9 kg/cm²
